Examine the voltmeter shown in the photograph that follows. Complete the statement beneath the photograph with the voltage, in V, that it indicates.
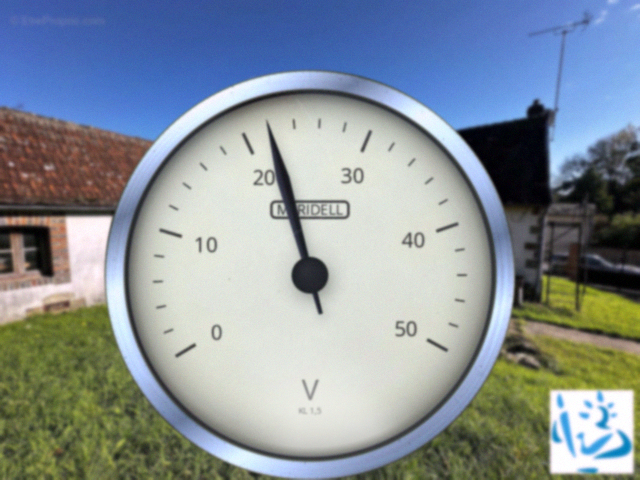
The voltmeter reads 22 V
